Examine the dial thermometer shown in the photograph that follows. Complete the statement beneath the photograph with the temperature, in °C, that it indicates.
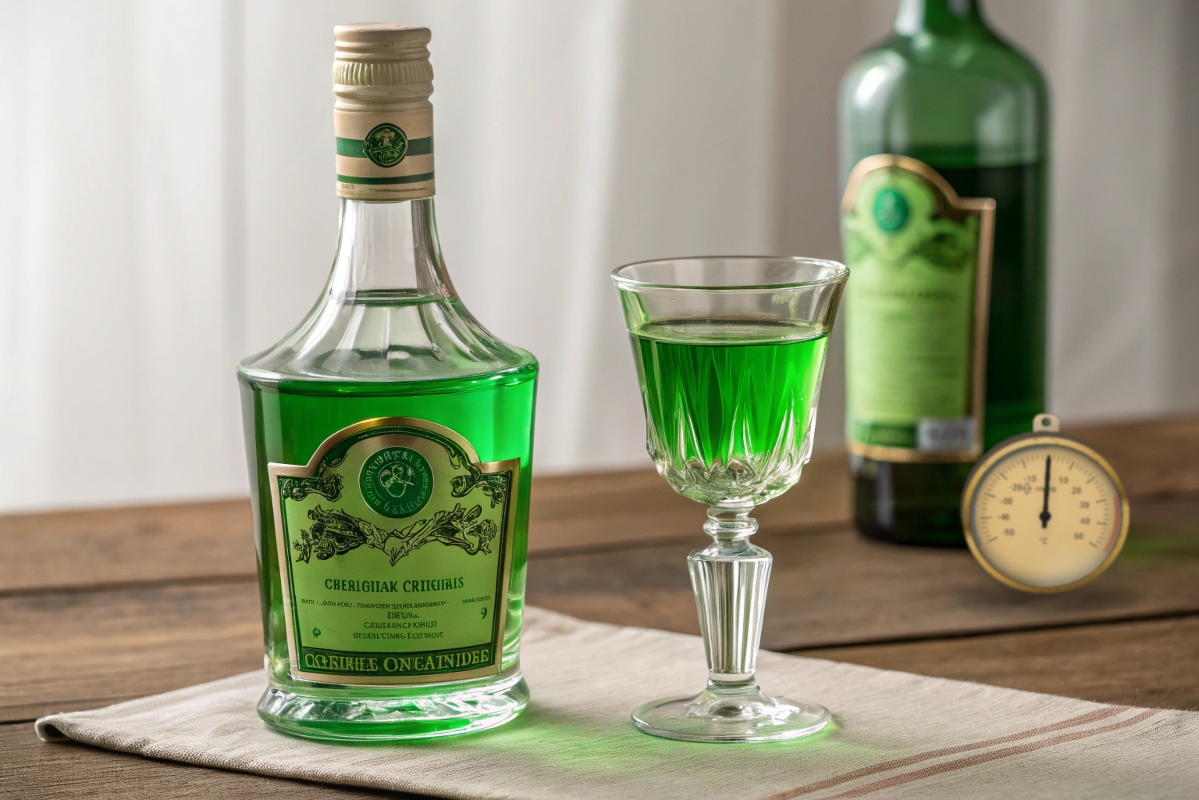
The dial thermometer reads 0 °C
